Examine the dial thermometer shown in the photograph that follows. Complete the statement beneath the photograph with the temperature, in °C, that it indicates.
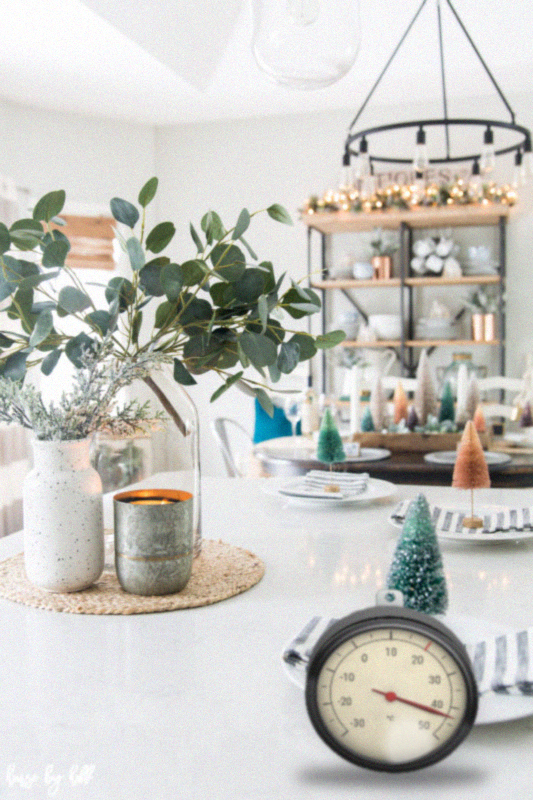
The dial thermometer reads 42.5 °C
